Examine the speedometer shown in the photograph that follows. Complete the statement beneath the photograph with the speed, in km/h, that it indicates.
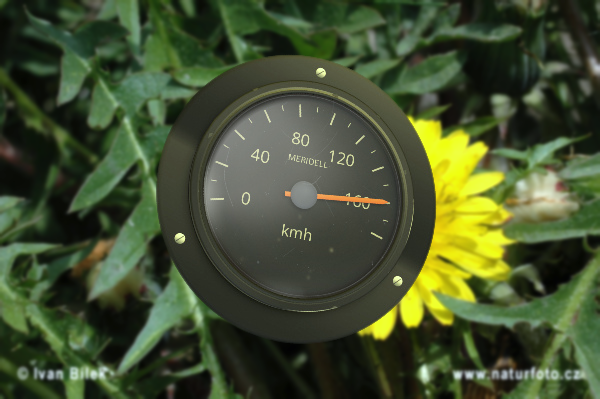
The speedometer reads 160 km/h
